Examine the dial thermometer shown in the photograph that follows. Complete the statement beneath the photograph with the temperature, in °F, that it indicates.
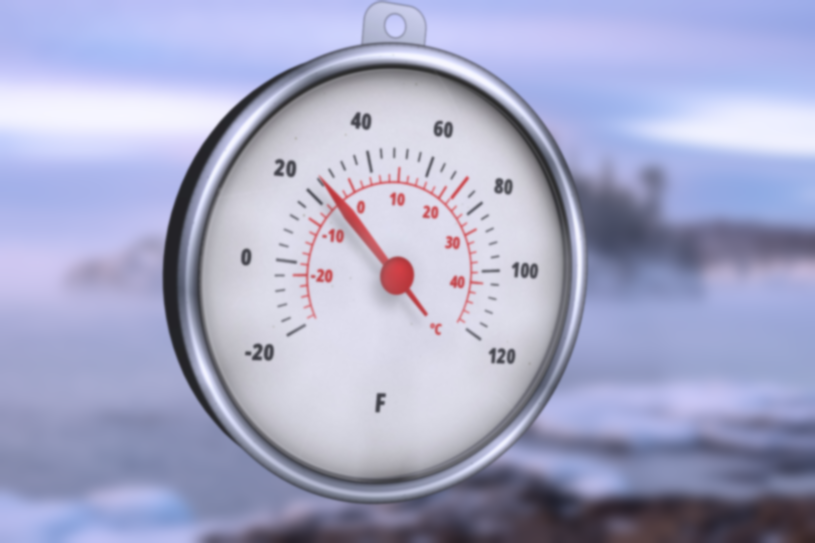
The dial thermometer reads 24 °F
